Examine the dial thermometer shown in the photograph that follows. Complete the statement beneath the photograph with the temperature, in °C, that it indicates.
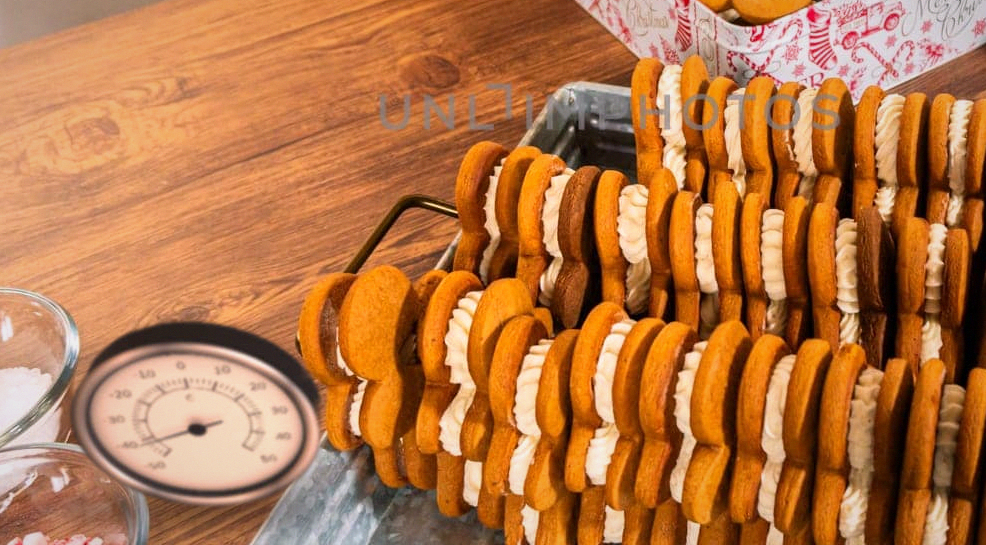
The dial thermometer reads -40 °C
